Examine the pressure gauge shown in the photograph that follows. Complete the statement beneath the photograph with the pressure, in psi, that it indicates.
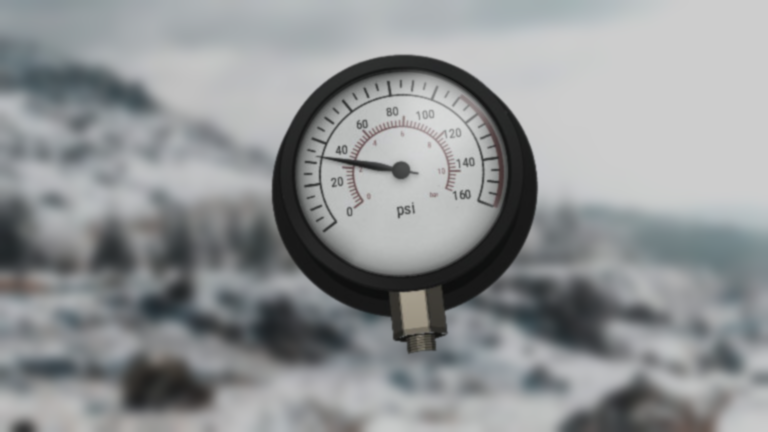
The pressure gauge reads 32.5 psi
